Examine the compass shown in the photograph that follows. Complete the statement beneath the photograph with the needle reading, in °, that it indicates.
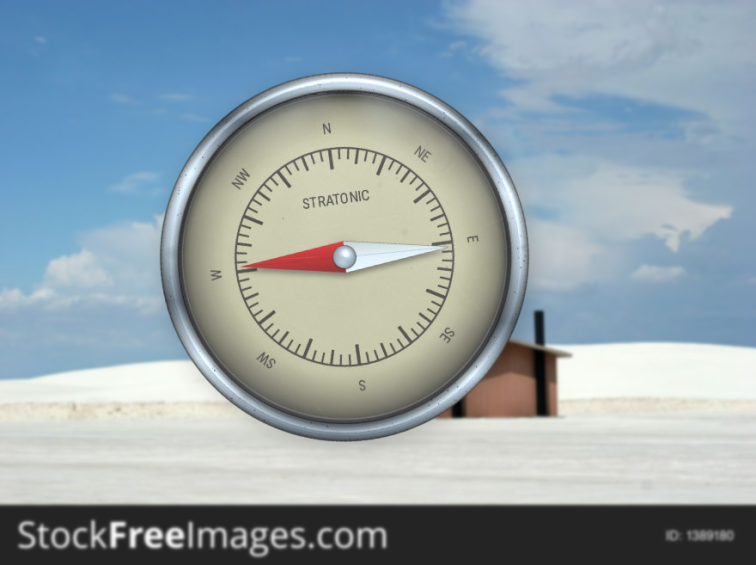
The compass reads 272.5 °
